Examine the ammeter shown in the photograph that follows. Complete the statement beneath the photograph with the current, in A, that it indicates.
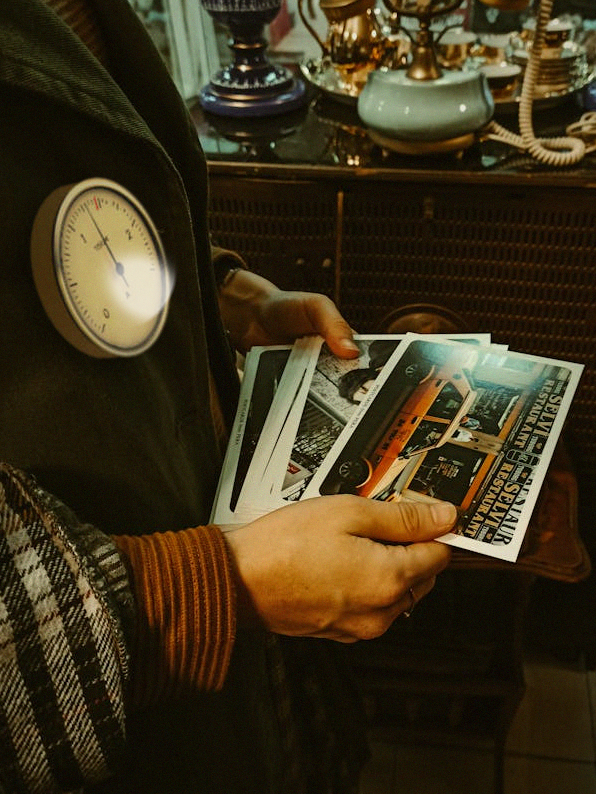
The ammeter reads 1.25 A
